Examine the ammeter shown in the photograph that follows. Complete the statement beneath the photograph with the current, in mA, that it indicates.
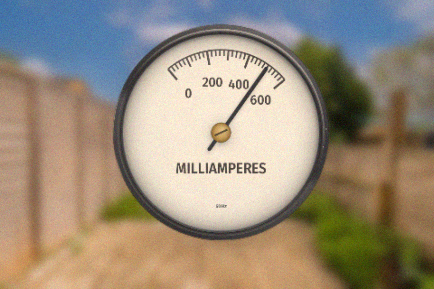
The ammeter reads 500 mA
